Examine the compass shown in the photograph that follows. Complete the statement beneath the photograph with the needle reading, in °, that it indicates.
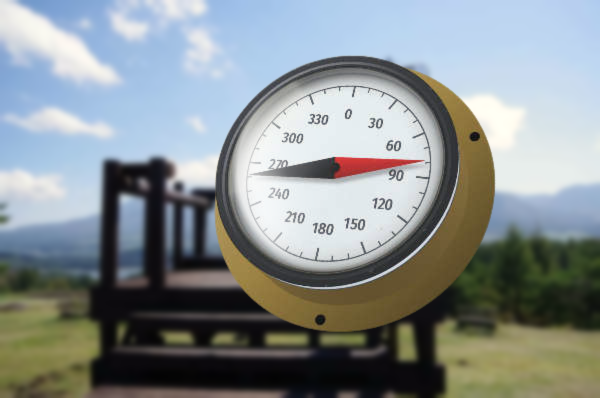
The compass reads 80 °
